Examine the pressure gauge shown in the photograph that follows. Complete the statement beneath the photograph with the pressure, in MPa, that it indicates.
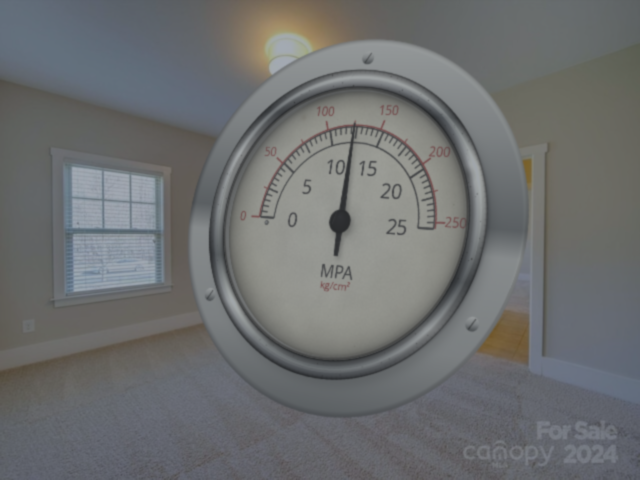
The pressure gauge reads 12.5 MPa
